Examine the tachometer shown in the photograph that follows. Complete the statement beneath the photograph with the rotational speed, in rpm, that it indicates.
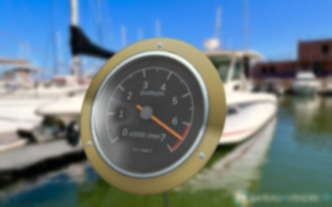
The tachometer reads 6500 rpm
